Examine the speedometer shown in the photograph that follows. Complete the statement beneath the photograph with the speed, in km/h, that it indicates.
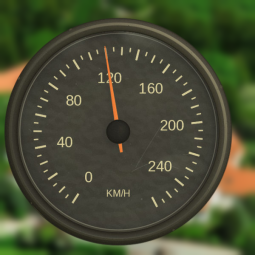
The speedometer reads 120 km/h
